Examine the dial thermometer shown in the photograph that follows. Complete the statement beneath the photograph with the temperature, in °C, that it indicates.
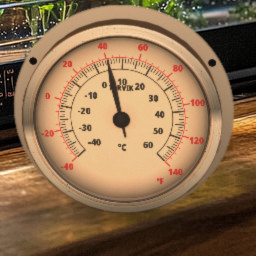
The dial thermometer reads 5 °C
